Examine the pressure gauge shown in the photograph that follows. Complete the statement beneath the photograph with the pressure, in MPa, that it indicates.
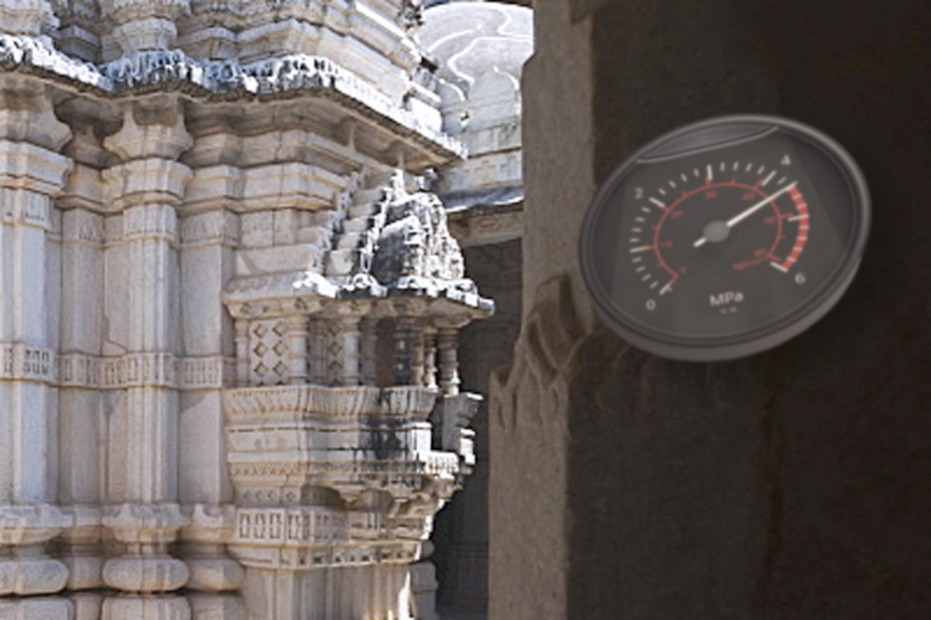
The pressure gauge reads 4.4 MPa
